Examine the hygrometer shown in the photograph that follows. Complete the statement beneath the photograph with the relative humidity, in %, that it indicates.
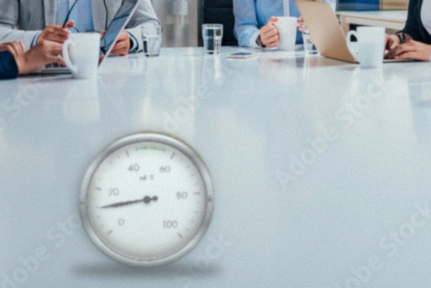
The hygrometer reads 12 %
